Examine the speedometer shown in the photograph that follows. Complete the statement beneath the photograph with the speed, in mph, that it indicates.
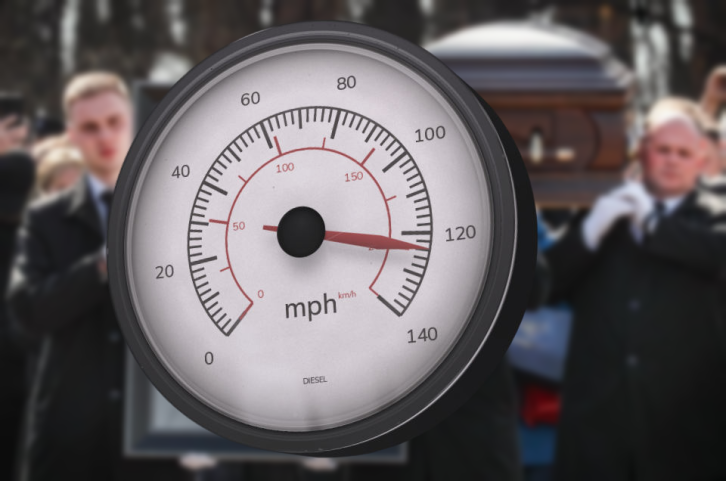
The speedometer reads 124 mph
